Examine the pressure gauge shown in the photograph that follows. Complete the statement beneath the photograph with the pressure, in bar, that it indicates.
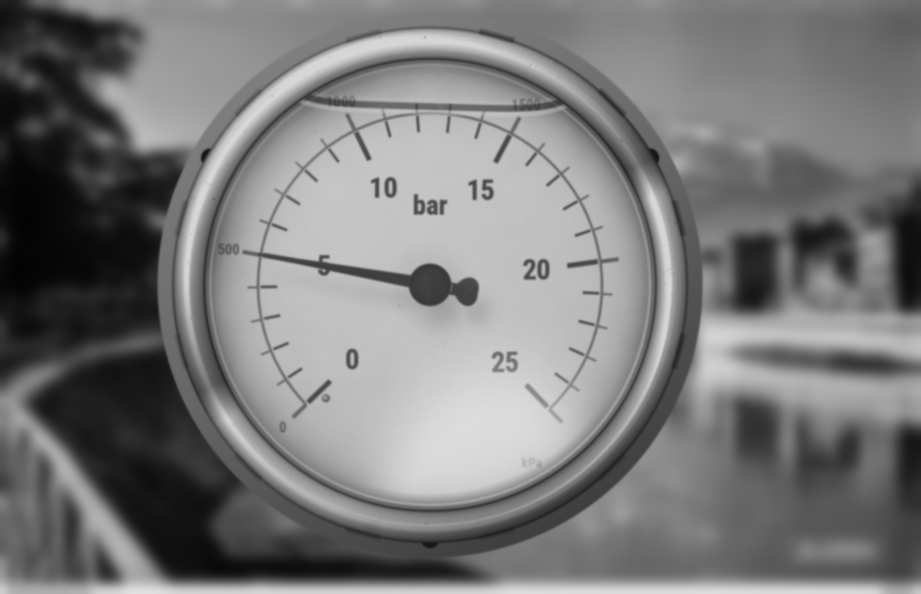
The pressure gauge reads 5 bar
